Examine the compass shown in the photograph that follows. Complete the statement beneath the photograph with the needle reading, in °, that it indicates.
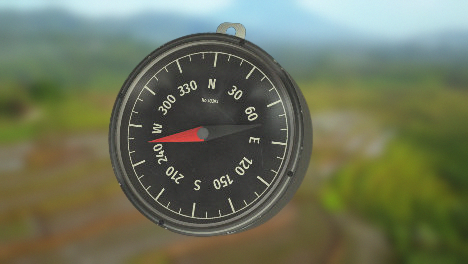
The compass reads 255 °
